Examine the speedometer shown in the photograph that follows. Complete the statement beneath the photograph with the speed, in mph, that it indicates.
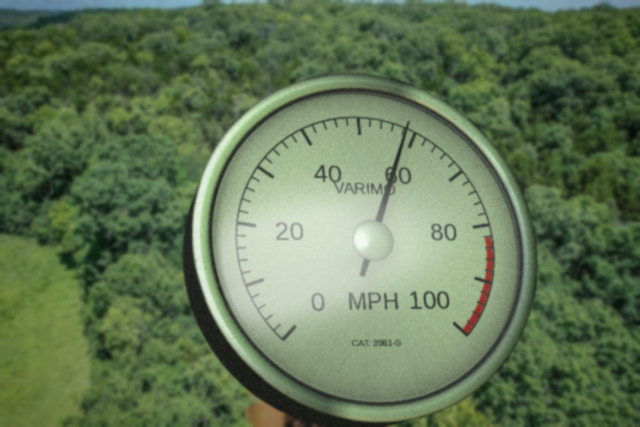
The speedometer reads 58 mph
